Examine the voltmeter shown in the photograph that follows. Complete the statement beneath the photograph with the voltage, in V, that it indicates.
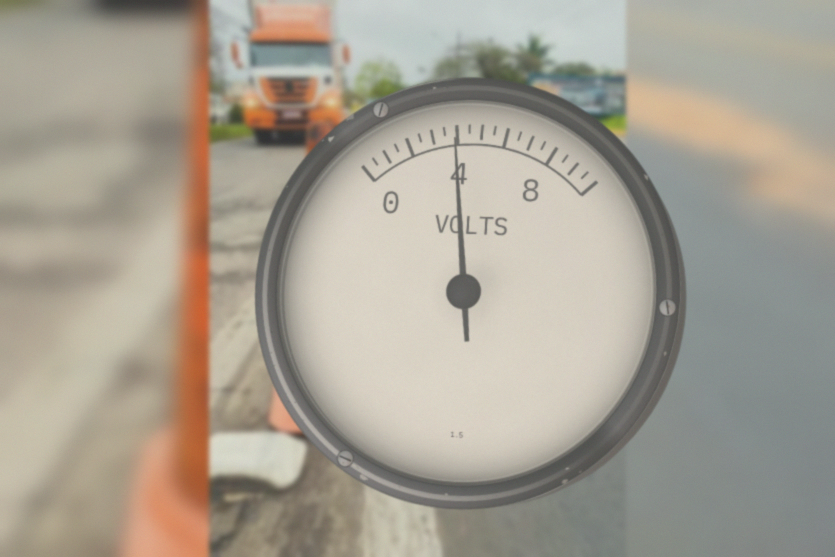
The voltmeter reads 4 V
